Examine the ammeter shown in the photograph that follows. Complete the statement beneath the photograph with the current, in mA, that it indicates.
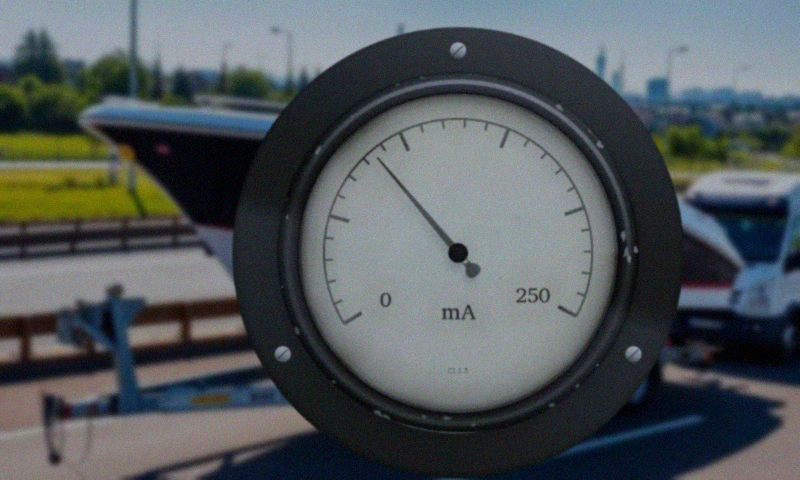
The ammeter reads 85 mA
